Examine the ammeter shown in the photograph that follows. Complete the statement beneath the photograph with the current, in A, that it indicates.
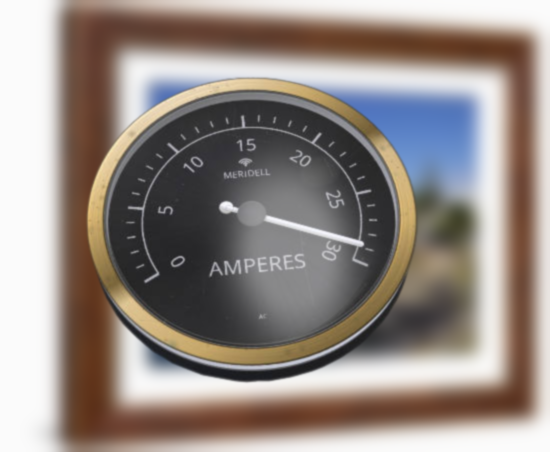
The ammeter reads 29 A
